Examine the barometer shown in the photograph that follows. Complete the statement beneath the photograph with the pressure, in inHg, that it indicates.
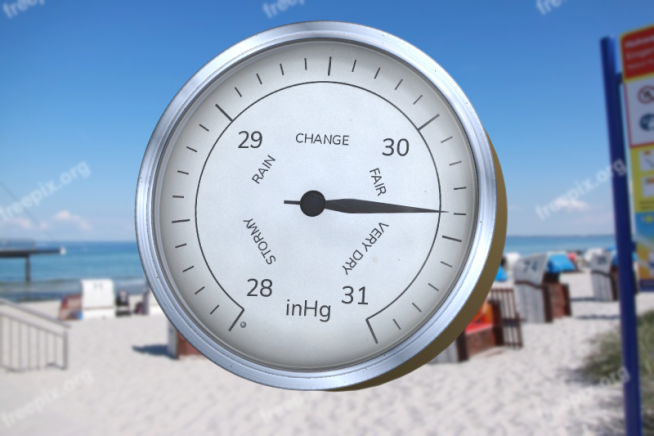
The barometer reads 30.4 inHg
